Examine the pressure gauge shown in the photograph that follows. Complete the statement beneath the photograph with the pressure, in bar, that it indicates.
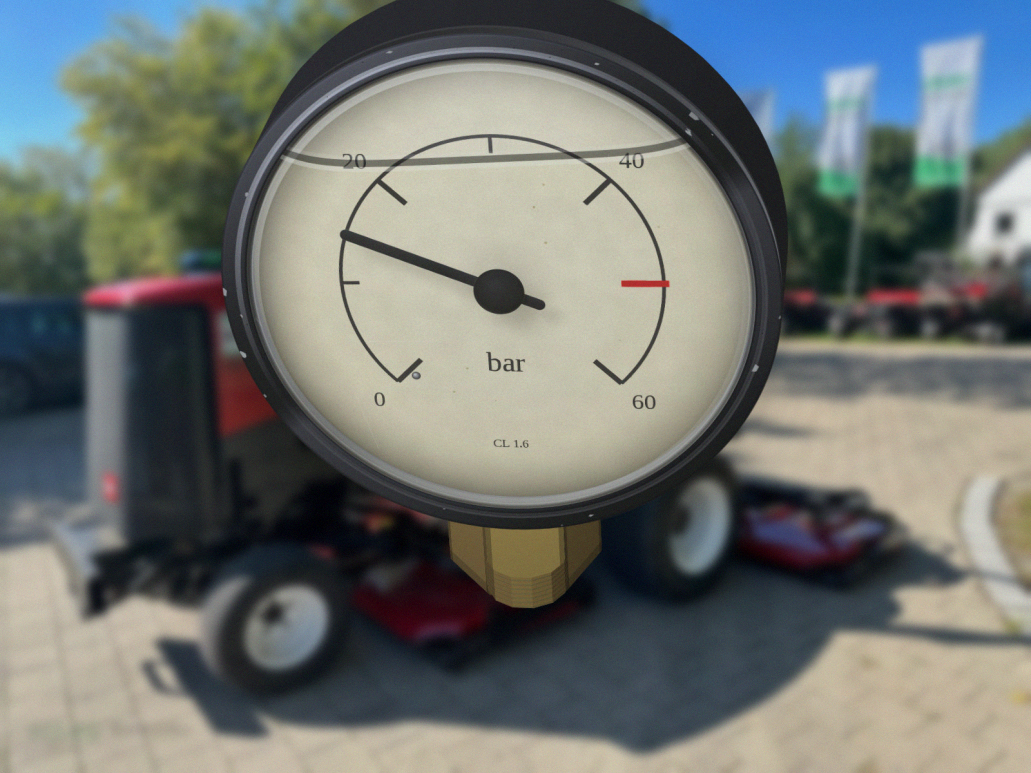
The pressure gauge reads 15 bar
